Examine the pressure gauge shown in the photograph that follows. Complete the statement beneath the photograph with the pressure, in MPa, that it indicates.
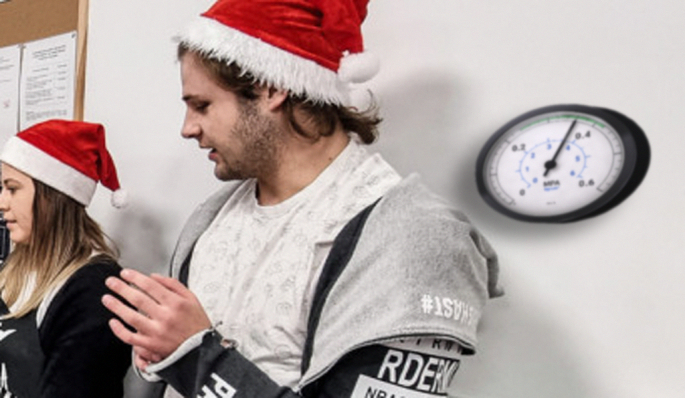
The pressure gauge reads 0.36 MPa
